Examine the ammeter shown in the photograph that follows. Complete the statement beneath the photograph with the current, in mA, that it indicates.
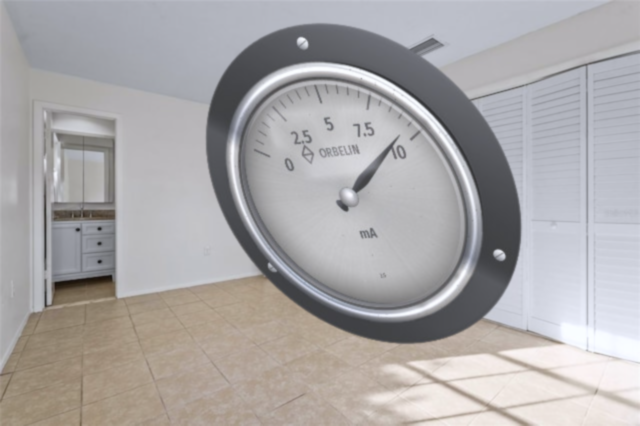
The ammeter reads 9.5 mA
